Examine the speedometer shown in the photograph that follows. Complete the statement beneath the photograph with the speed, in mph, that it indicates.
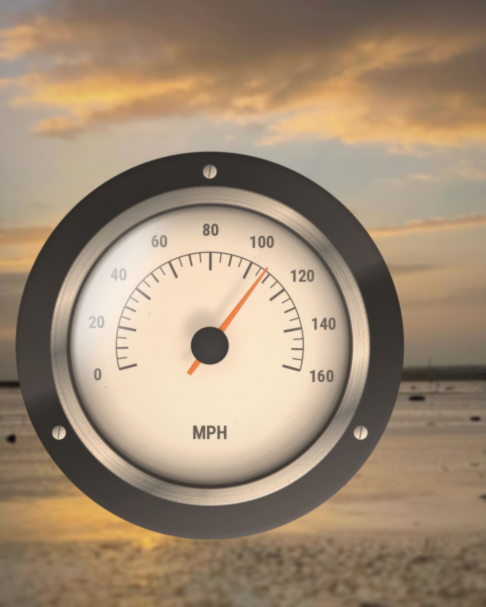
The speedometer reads 107.5 mph
